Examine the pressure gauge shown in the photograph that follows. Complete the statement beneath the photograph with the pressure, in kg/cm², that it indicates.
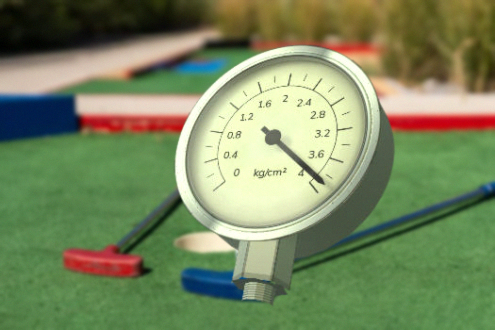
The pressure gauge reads 3.9 kg/cm²
